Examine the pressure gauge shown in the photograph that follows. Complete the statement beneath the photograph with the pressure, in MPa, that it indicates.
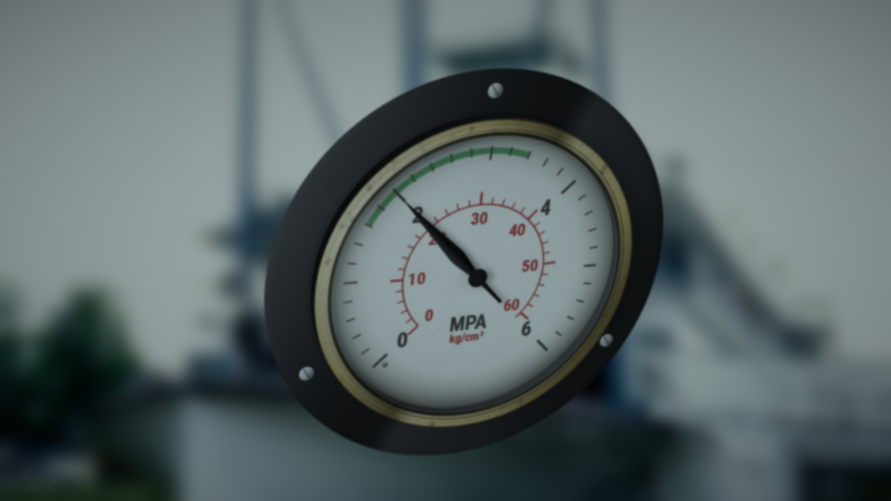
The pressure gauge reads 2 MPa
